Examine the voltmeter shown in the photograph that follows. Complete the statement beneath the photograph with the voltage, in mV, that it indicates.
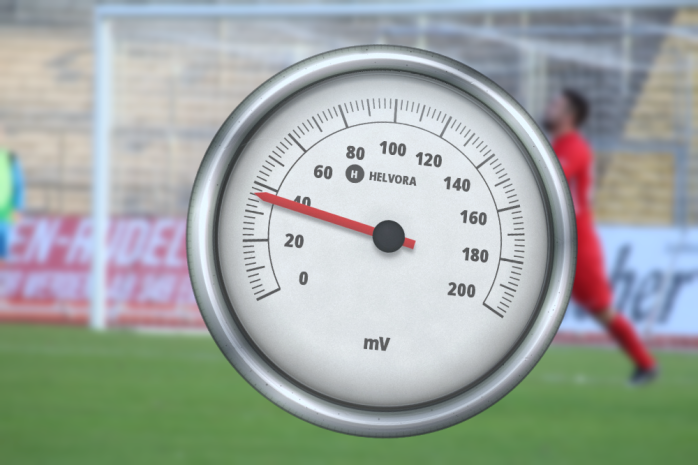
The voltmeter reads 36 mV
